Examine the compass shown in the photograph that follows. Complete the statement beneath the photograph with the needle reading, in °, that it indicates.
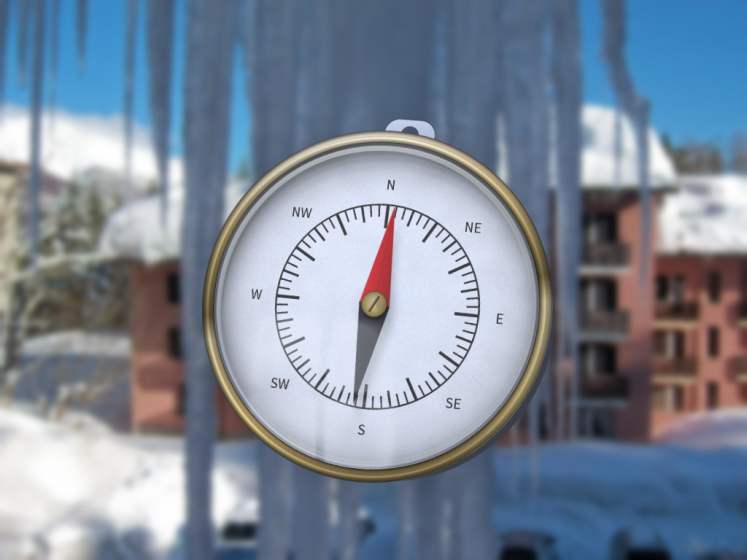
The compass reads 5 °
